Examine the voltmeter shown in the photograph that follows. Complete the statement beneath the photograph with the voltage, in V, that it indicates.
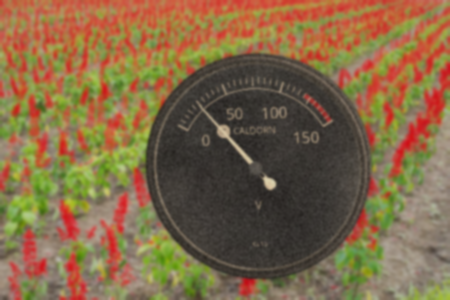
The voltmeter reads 25 V
